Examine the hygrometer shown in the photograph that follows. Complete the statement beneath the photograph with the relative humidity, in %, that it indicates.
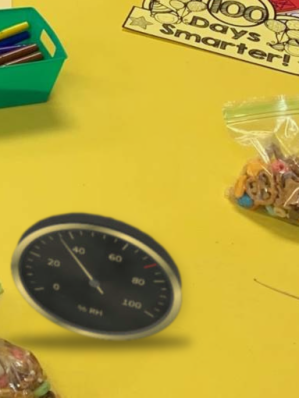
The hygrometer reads 36 %
